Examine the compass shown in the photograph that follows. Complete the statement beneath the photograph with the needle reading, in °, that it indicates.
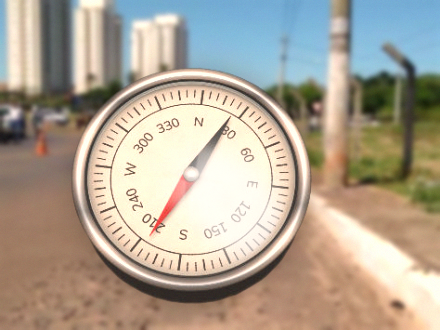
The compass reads 205 °
